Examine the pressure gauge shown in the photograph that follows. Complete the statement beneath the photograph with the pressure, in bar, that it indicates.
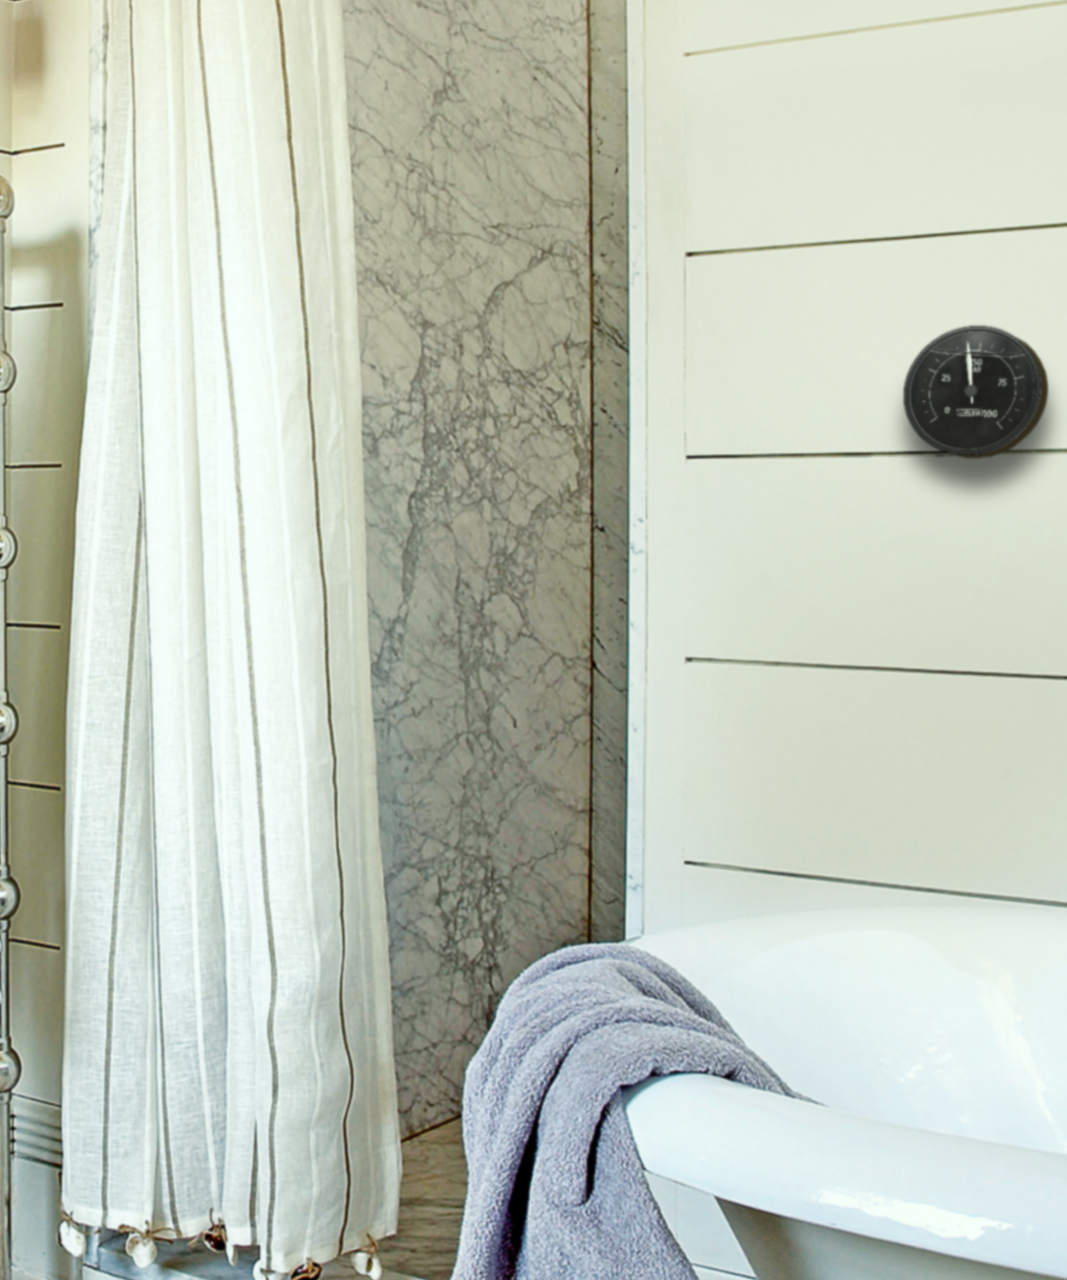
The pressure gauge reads 45 bar
